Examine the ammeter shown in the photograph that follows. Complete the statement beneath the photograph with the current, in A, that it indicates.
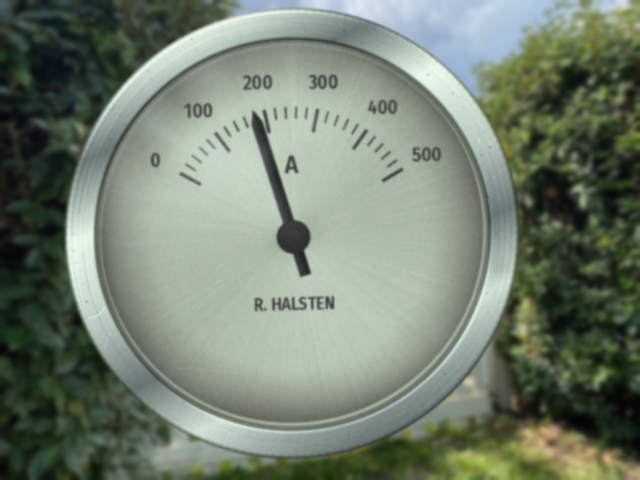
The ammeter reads 180 A
